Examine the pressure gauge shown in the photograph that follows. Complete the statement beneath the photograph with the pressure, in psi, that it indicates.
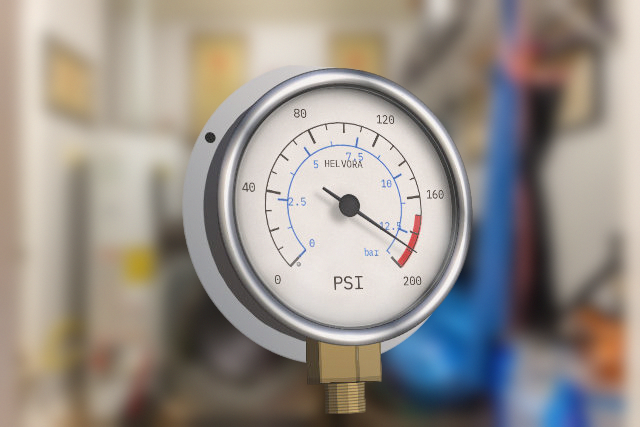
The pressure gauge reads 190 psi
